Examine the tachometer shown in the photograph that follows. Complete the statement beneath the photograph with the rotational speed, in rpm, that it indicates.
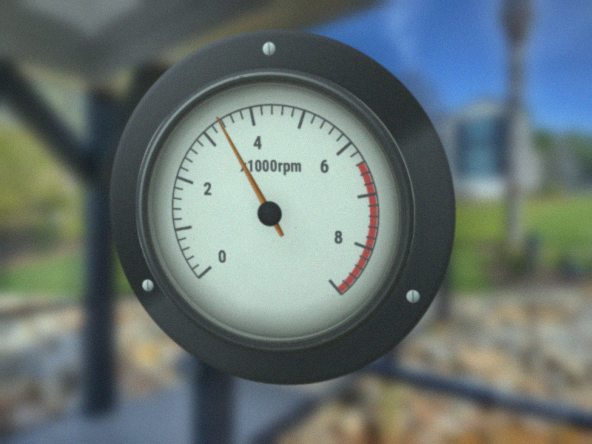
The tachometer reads 3400 rpm
